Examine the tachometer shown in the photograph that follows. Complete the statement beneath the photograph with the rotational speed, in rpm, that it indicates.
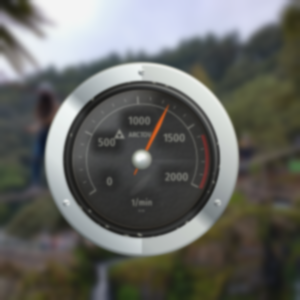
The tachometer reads 1250 rpm
